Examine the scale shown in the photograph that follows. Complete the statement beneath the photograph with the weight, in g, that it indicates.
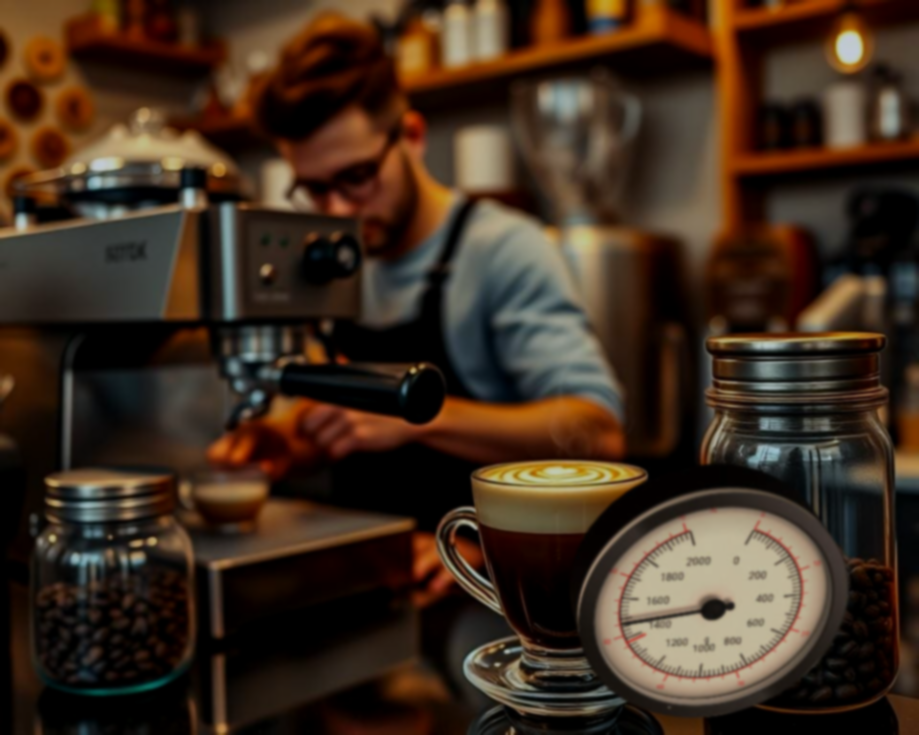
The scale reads 1500 g
